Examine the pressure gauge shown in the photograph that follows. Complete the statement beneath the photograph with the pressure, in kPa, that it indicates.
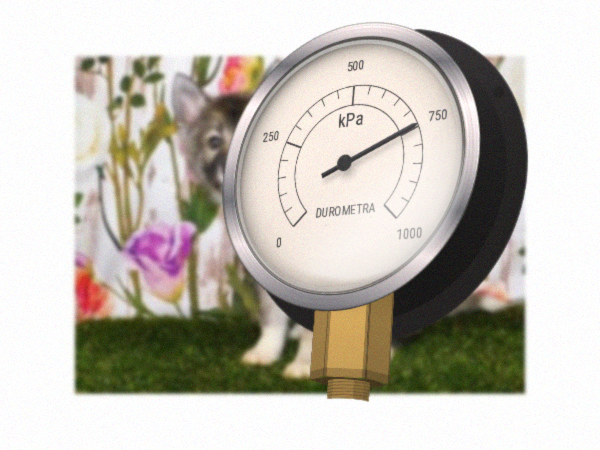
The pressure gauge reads 750 kPa
